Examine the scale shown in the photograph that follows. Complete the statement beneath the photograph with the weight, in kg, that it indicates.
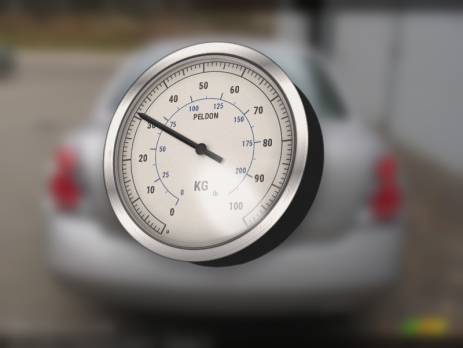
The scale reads 31 kg
